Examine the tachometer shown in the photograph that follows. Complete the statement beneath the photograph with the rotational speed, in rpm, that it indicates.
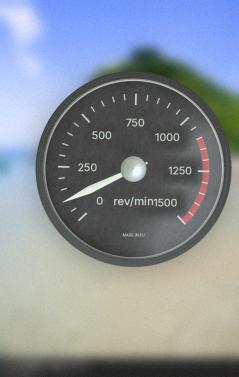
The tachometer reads 100 rpm
